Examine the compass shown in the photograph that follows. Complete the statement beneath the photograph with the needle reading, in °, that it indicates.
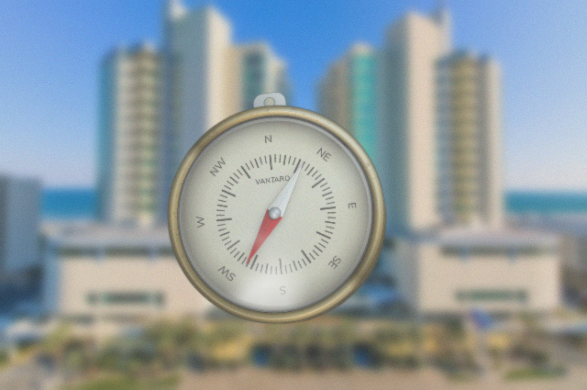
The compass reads 215 °
